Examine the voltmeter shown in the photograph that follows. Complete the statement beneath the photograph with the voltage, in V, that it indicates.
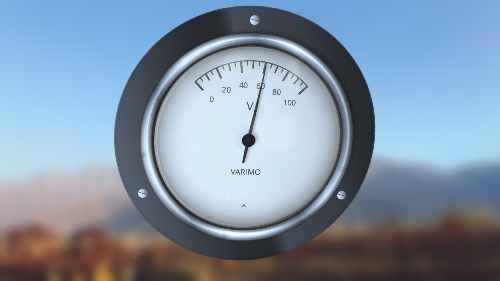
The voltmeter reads 60 V
